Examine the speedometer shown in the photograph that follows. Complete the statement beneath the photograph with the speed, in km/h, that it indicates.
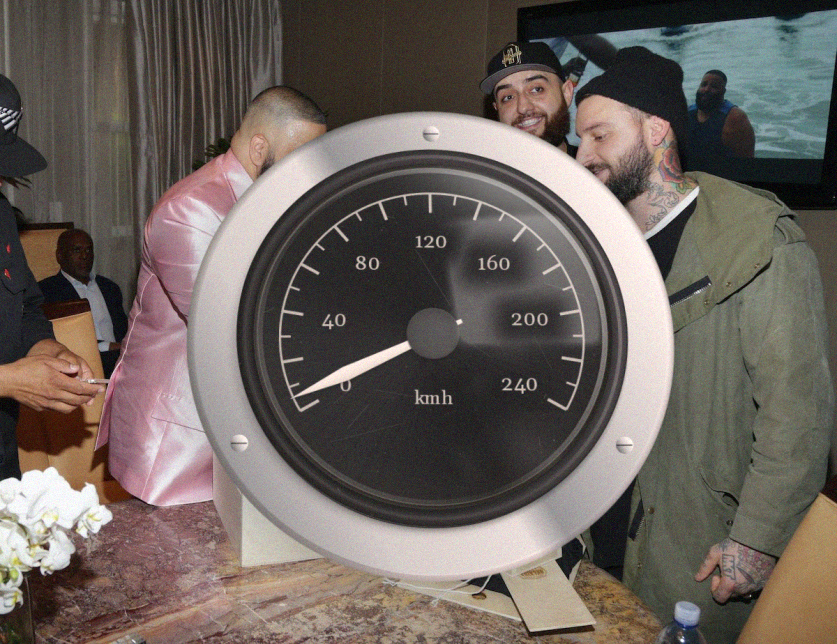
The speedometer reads 5 km/h
